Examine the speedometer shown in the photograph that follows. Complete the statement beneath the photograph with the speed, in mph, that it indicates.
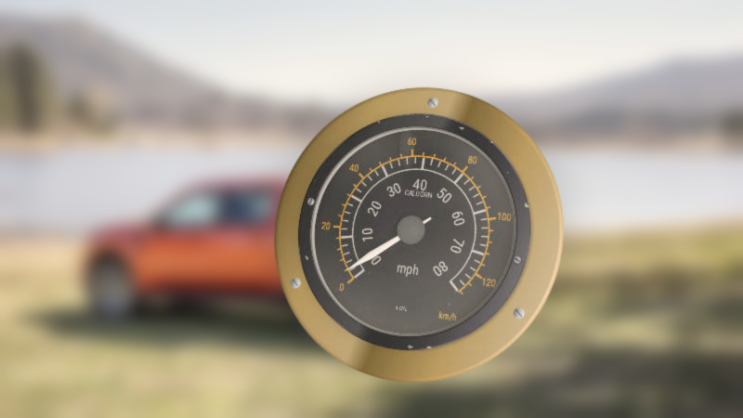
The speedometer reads 2 mph
